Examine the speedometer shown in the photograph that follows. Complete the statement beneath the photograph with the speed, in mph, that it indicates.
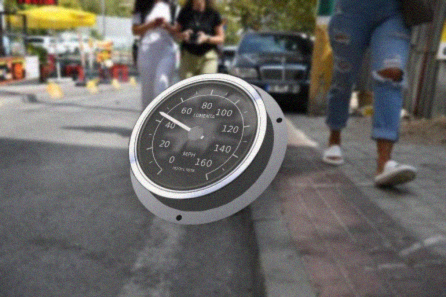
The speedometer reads 45 mph
